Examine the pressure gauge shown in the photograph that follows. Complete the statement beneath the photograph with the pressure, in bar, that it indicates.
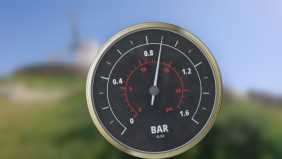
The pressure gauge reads 0.9 bar
